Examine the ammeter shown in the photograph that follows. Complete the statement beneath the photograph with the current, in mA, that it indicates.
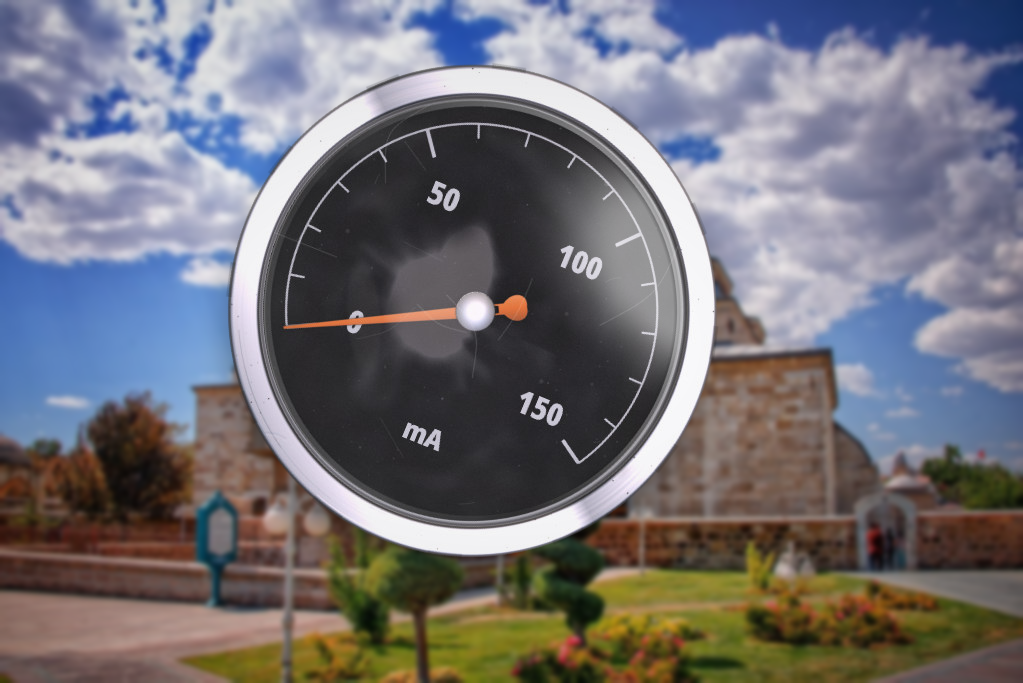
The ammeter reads 0 mA
